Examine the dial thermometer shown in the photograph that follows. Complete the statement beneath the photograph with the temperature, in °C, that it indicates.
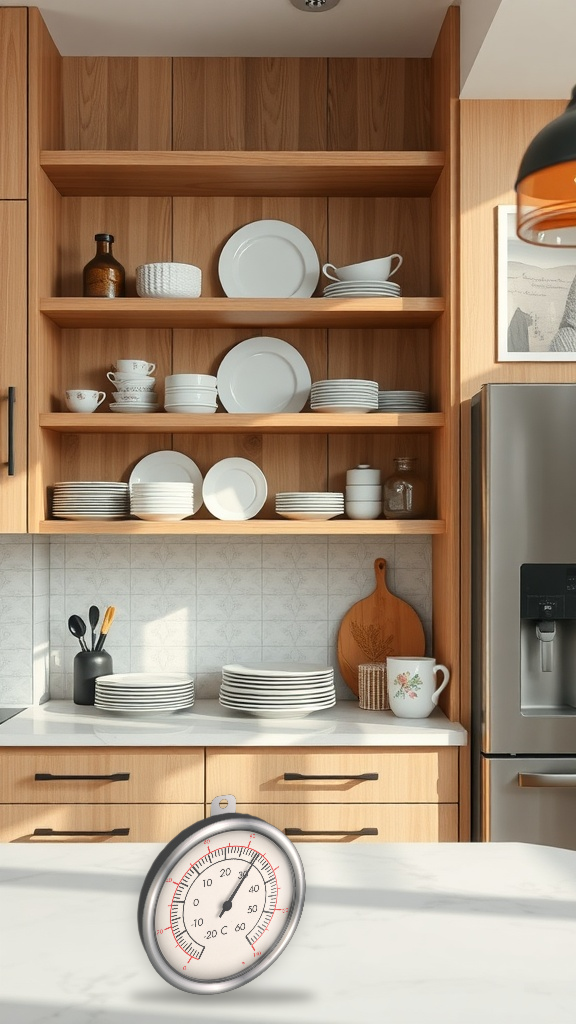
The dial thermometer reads 30 °C
